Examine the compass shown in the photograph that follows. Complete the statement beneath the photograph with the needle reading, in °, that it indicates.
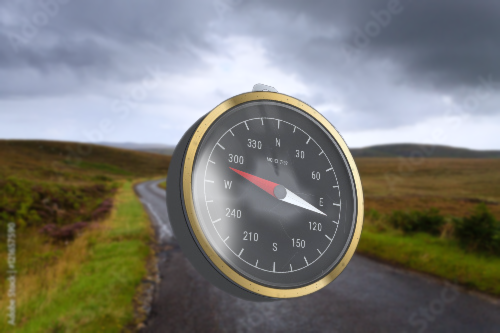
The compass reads 285 °
